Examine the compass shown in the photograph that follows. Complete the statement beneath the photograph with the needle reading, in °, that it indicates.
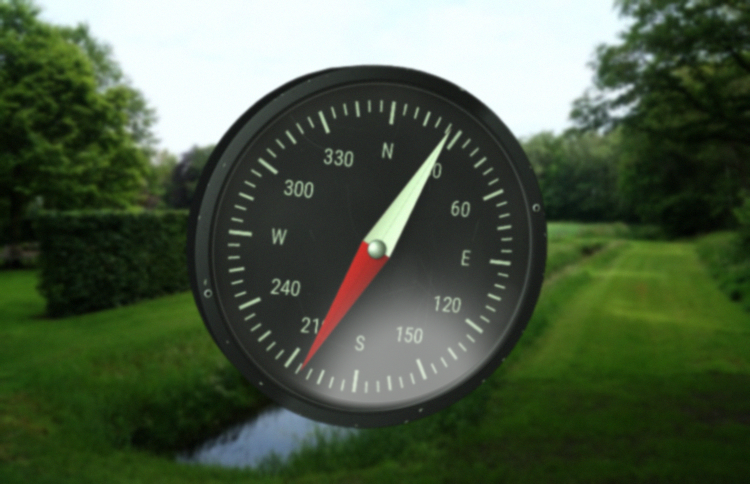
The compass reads 205 °
